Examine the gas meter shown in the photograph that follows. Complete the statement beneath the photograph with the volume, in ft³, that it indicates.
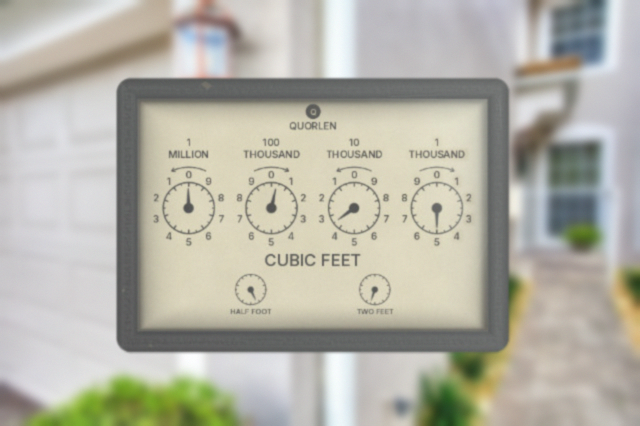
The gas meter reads 3500 ft³
